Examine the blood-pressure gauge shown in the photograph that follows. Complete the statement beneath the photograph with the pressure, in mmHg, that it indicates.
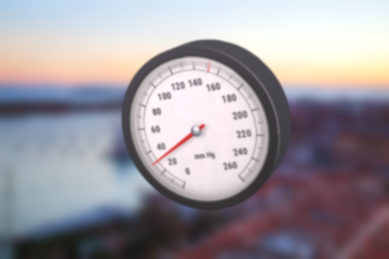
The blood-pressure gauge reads 30 mmHg
